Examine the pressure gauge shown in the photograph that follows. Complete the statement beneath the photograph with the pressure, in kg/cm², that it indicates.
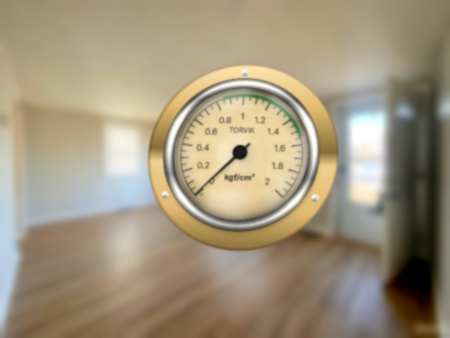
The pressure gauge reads 0 kg/cm²
